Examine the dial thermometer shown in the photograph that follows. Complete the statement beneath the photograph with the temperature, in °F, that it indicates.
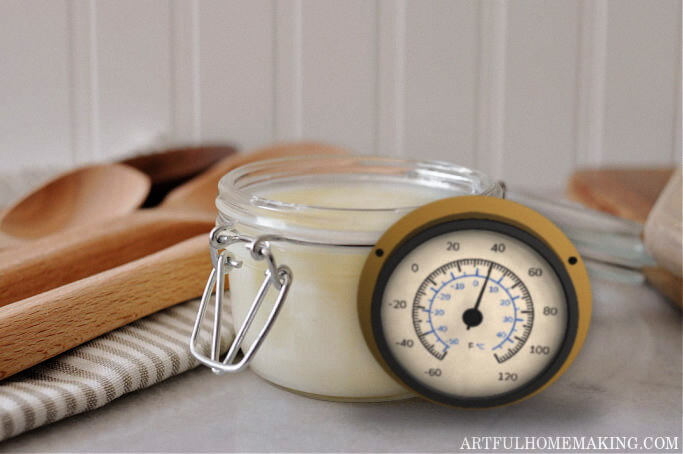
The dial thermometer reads 40 °F
